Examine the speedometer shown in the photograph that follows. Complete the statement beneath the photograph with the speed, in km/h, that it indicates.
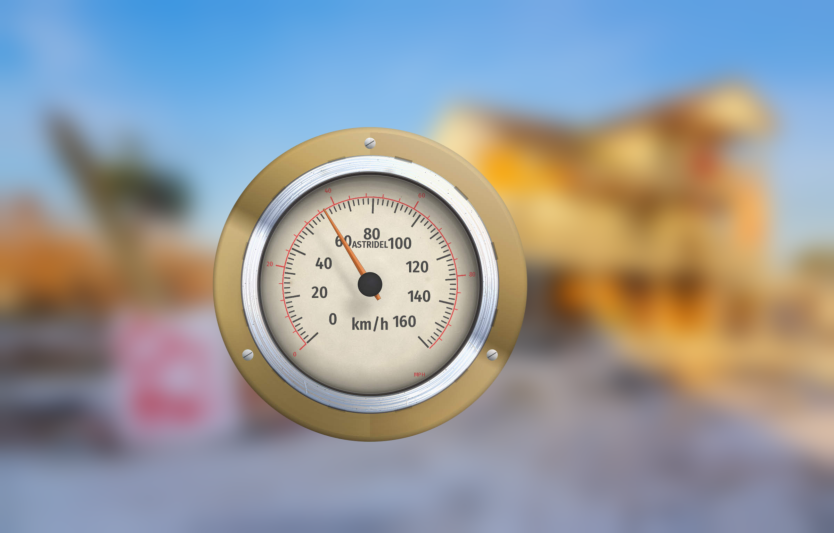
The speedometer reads 60 km/h
